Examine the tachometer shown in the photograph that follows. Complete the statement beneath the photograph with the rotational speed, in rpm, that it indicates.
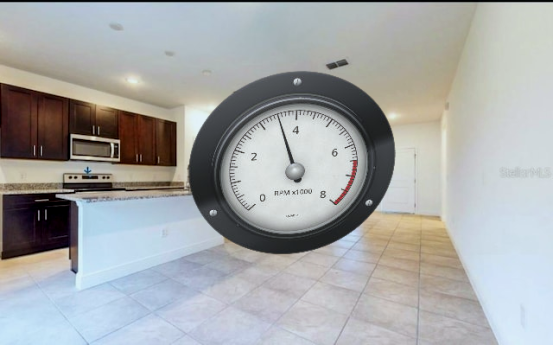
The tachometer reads 3500 rpm
